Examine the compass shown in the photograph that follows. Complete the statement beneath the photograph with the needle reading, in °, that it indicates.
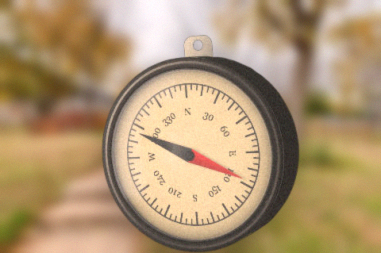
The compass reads 115 °
